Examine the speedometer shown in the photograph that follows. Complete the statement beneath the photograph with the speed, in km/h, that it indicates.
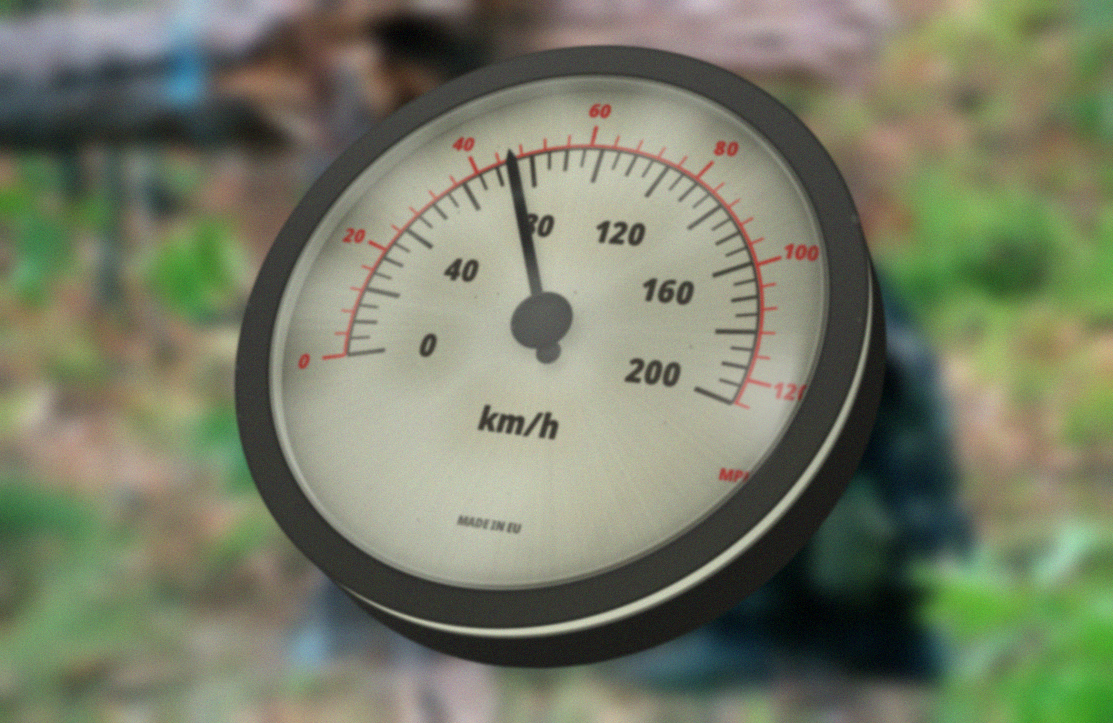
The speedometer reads 75 km/h
